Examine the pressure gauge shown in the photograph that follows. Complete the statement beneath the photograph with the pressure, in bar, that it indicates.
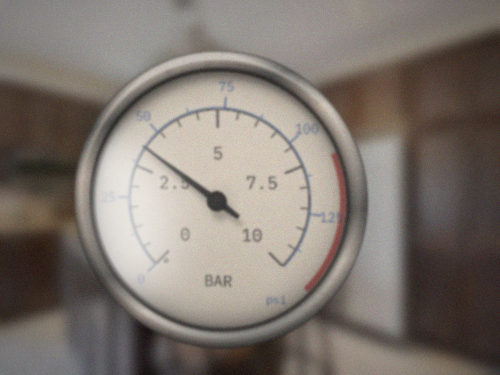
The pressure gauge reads 3 bar
